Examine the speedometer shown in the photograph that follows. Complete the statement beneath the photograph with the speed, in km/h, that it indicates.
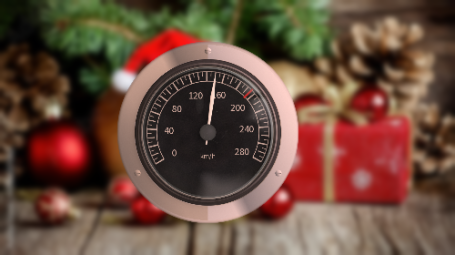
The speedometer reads 150 km/h
